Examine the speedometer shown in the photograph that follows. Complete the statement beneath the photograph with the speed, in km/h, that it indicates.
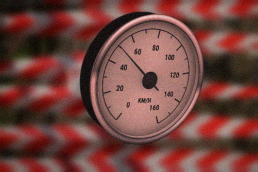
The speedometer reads 50 km/h
